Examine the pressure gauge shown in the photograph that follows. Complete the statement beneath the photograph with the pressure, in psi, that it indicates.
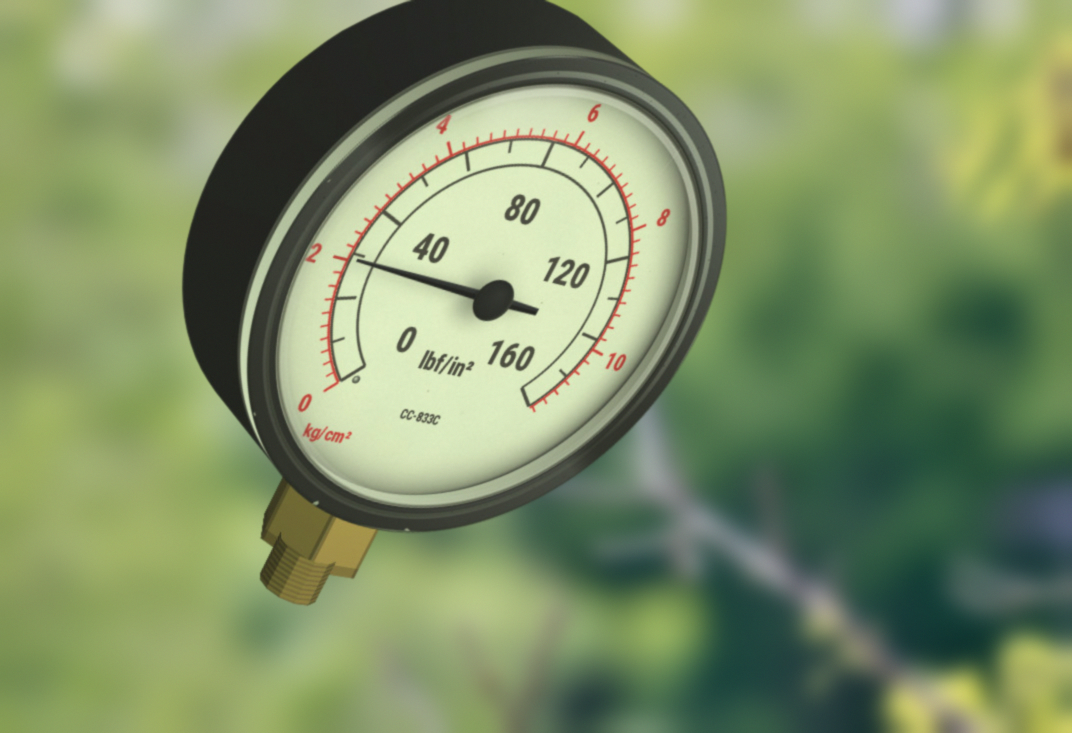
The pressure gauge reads 30 psi
